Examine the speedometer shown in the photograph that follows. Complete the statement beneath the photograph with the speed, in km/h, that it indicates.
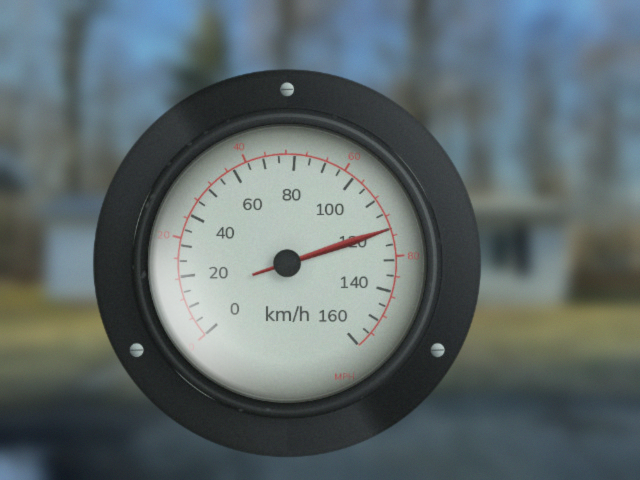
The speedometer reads 120 km/h
